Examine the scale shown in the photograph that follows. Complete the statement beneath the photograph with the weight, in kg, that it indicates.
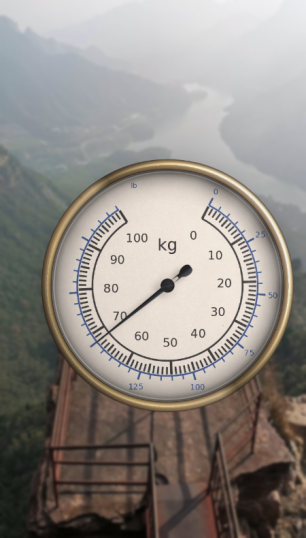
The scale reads 68 kg
